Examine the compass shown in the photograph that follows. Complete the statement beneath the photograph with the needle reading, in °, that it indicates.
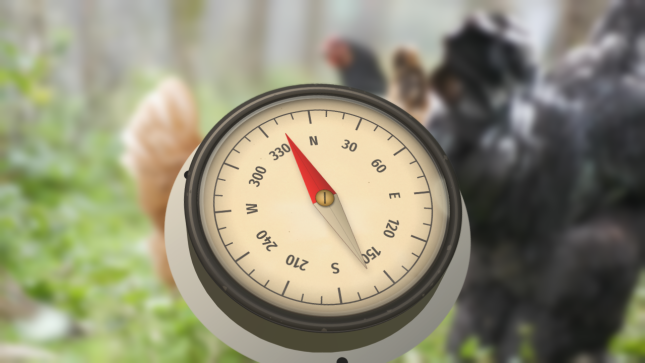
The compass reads 340 °
